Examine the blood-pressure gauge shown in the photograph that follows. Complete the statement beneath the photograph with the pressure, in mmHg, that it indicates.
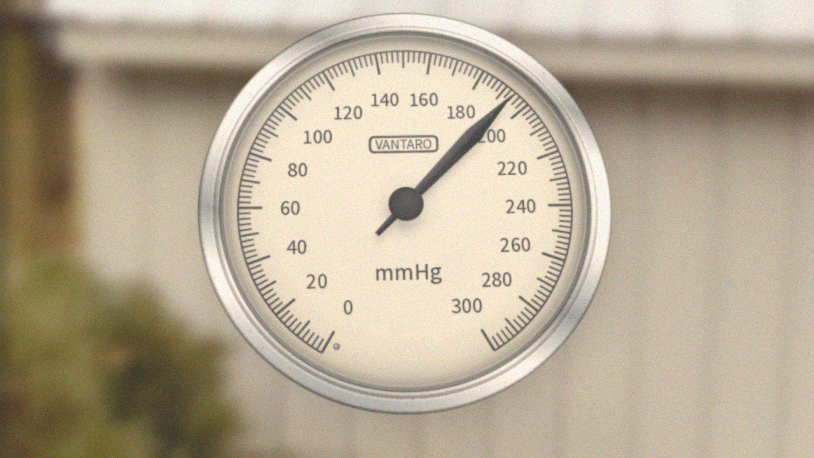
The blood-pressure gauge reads 194 mmHg
